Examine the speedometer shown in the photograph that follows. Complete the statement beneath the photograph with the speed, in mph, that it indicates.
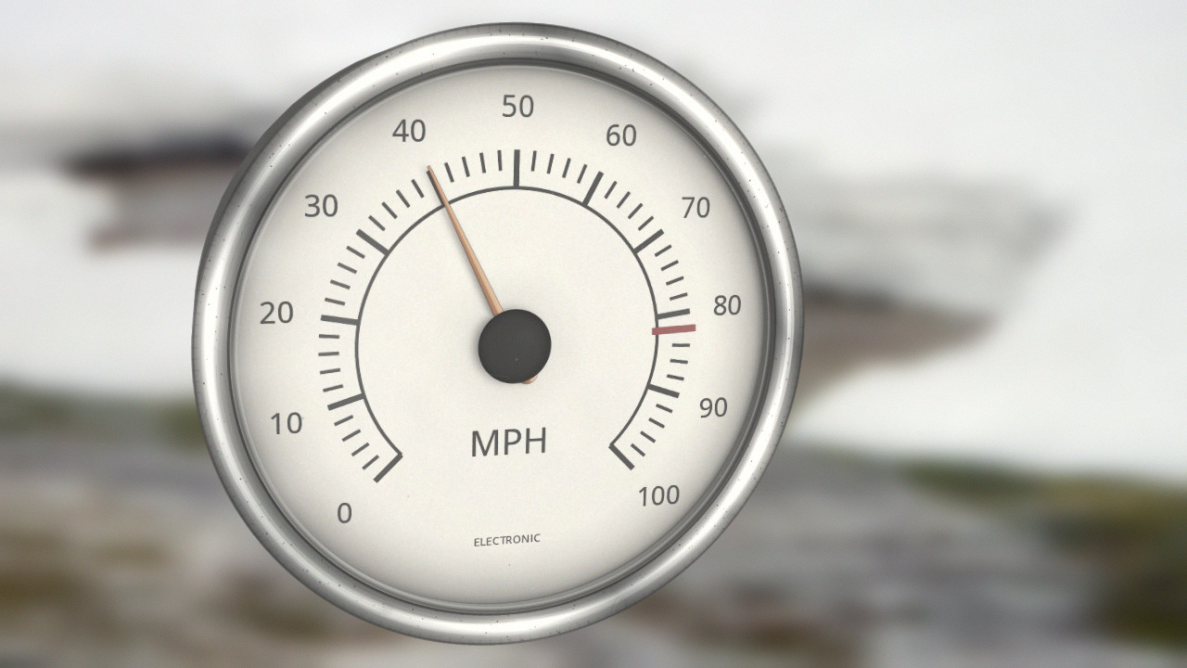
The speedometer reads 40 mph
